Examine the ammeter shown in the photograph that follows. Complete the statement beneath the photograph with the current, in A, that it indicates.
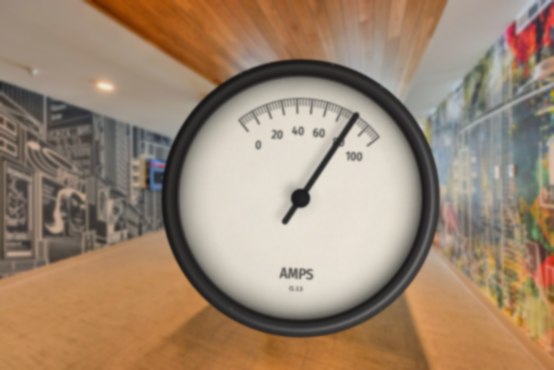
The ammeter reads 80 A
